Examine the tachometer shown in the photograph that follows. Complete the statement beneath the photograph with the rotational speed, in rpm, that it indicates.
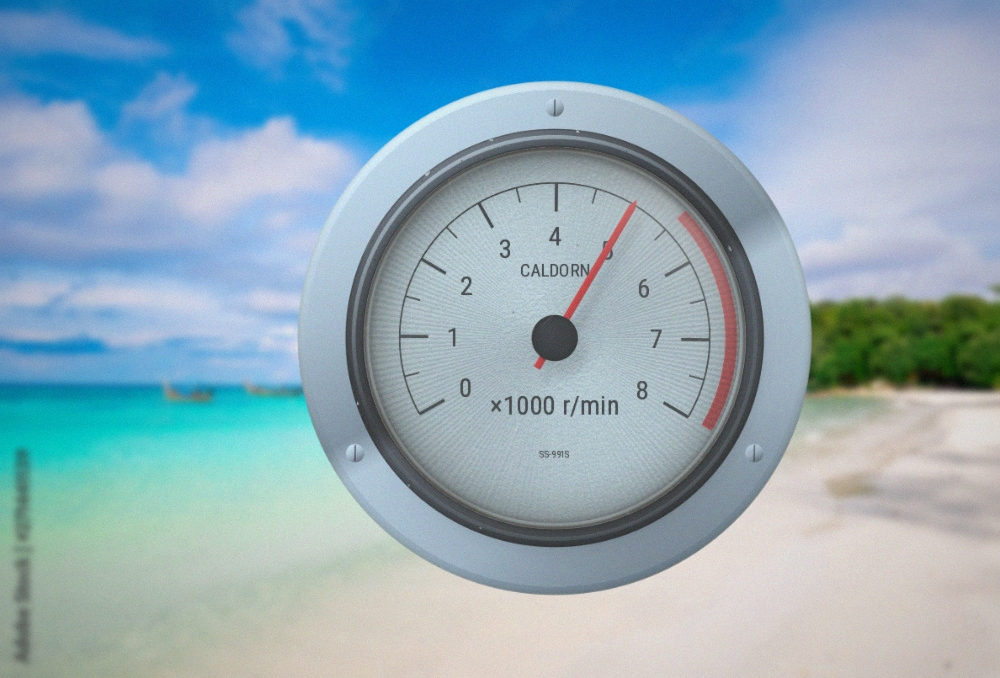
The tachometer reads 5000 rpm
